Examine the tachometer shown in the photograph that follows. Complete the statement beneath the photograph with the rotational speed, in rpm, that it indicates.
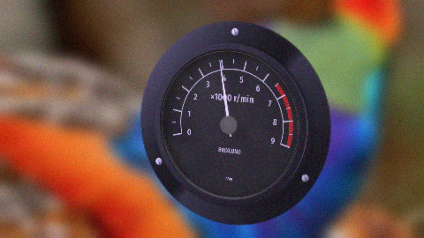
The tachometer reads 4000 rpm
